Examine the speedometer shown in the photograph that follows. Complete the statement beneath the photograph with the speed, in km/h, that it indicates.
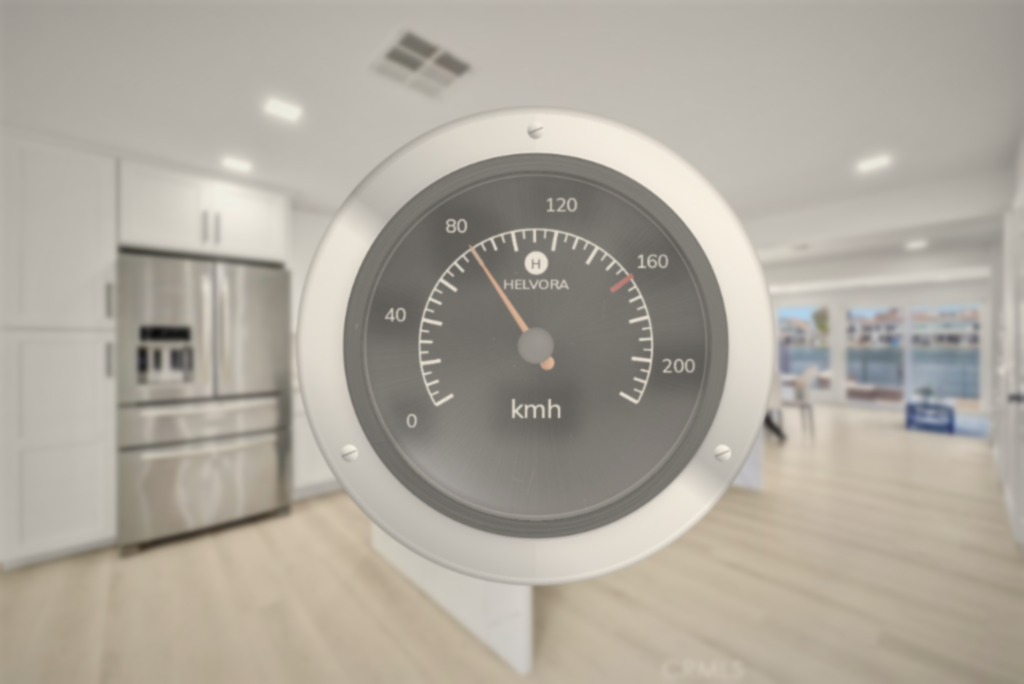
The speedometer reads 80 km/h
